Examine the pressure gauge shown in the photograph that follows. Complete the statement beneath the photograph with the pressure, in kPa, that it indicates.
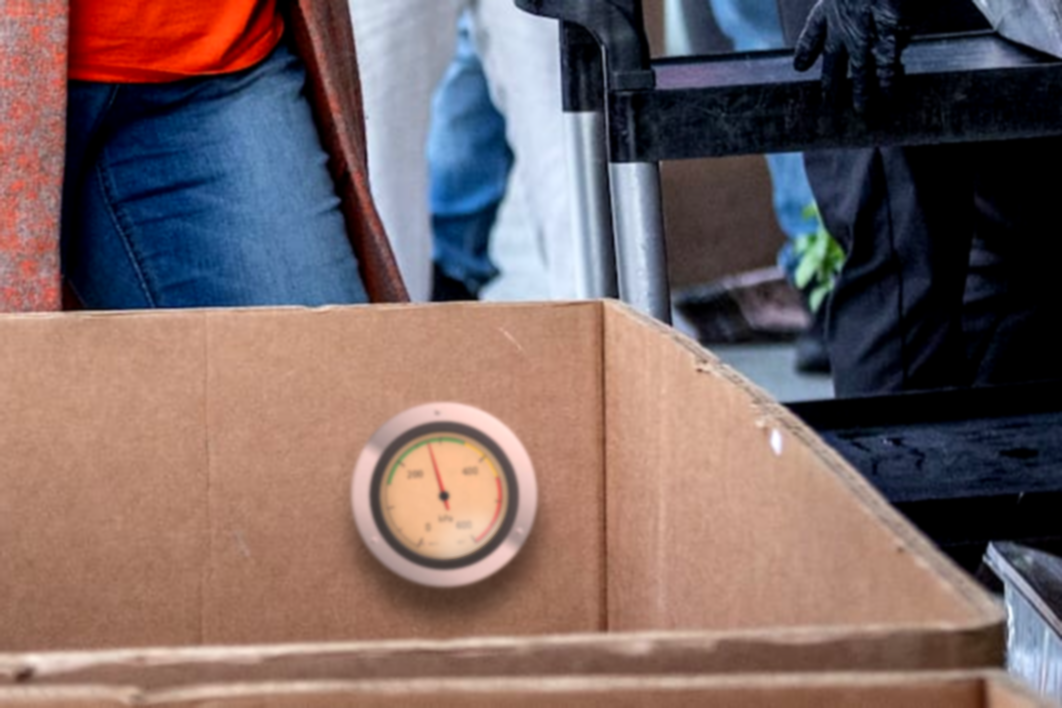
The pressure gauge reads 275 kPa
